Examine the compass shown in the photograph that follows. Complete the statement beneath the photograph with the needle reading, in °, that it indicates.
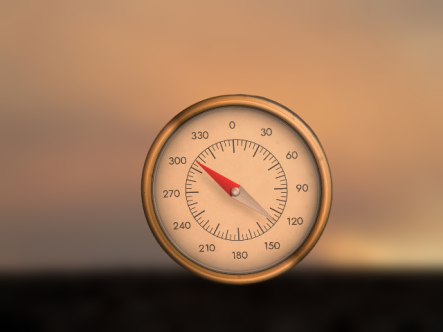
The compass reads 310 °
